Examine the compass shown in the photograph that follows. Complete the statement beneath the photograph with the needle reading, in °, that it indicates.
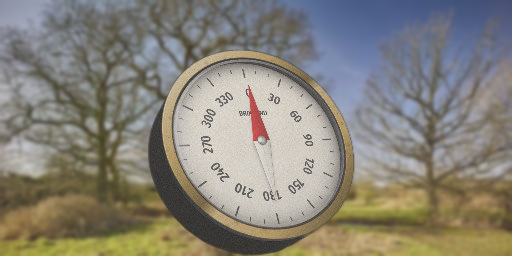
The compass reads 0 °
